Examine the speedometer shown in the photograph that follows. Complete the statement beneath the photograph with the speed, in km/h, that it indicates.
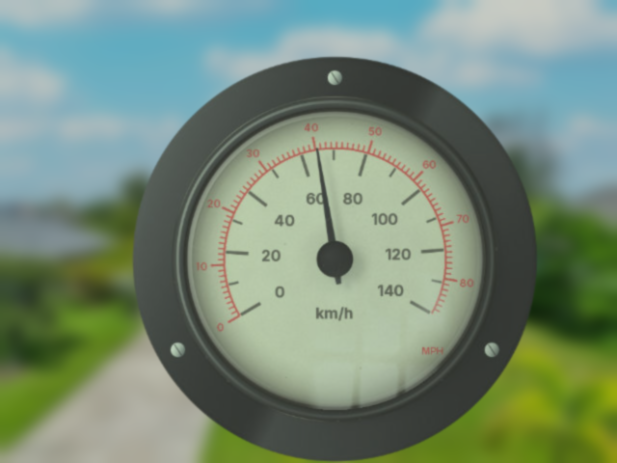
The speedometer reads 65 km/h
